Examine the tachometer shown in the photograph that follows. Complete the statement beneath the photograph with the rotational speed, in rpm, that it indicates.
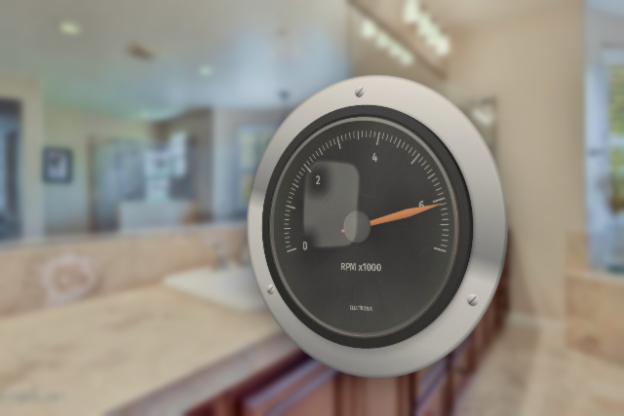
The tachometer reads 6100 rpm
